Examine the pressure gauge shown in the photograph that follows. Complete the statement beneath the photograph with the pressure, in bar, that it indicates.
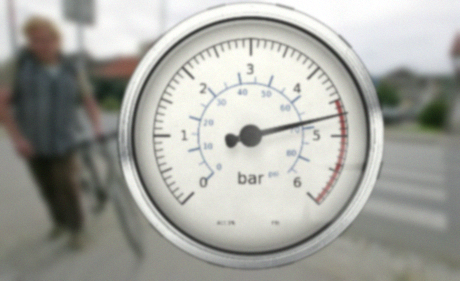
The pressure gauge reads 4.7 bar
